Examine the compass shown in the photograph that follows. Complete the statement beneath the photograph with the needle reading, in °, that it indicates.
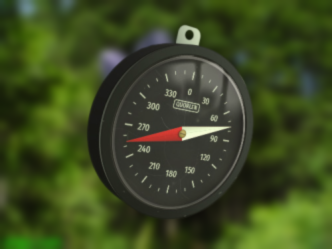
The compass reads 255 °
